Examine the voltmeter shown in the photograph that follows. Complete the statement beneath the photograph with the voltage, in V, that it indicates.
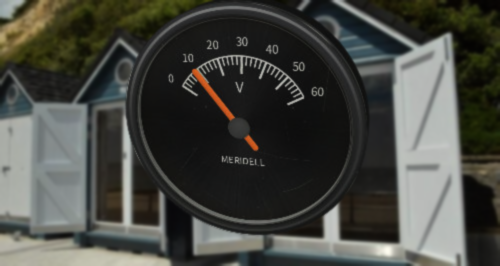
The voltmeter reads 10 V
